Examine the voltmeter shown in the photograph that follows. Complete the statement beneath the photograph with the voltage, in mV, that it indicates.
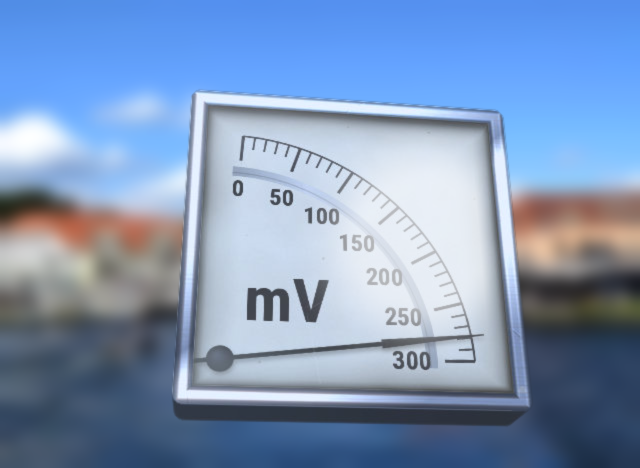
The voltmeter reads 280 mV
